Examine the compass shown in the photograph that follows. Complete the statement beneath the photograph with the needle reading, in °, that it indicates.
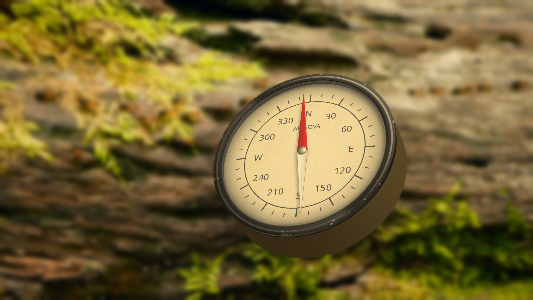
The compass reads 355 °
